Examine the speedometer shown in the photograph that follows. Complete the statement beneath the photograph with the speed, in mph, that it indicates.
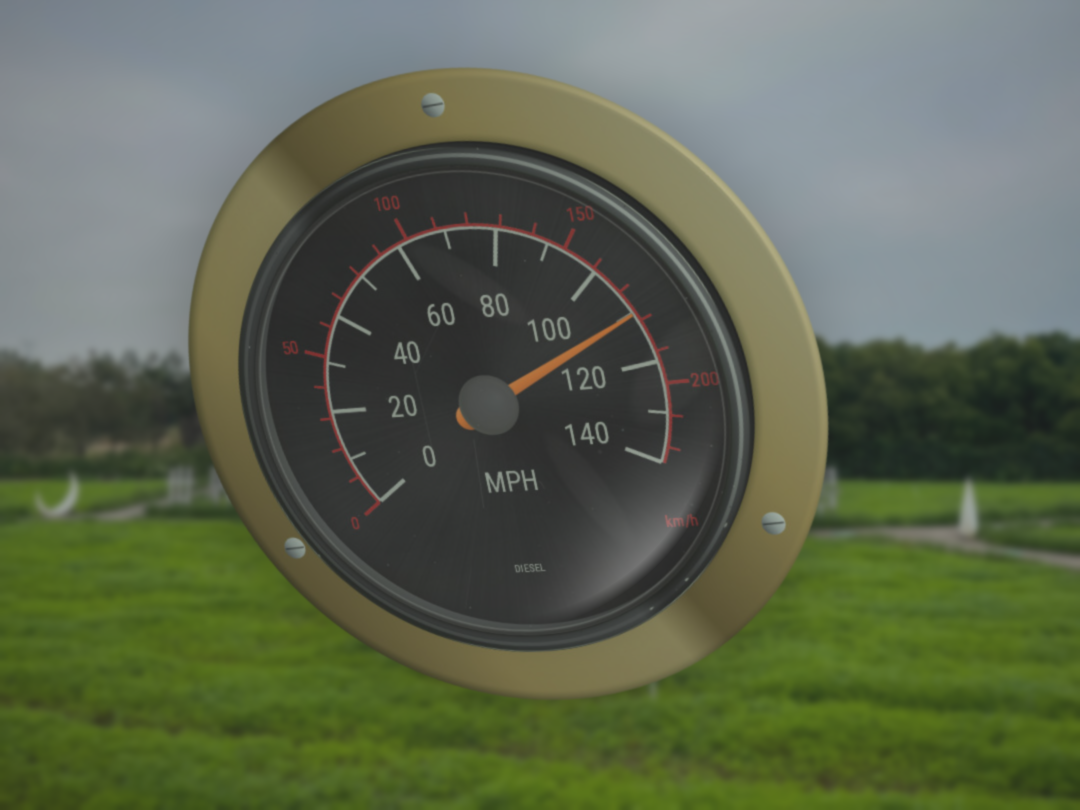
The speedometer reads 110 mph
